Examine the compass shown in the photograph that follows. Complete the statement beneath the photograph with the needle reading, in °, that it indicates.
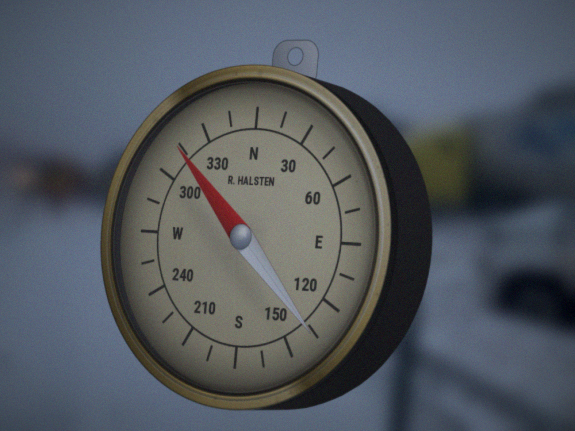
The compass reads 315 °
